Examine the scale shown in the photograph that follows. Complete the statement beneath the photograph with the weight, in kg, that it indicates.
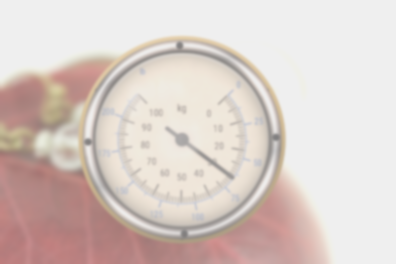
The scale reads 30 kg
